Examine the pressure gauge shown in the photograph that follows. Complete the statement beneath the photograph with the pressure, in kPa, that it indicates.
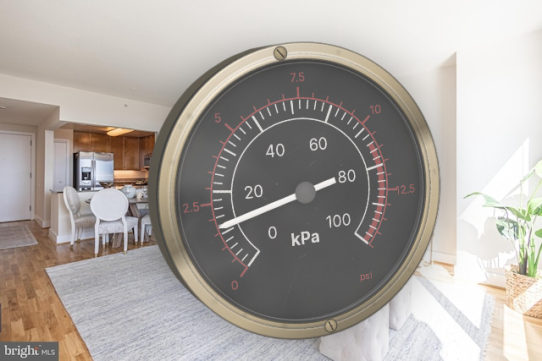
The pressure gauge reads 12 kPa
